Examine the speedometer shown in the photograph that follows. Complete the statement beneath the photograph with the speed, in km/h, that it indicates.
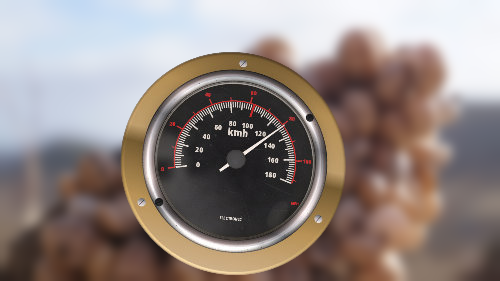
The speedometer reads 130 km/h
